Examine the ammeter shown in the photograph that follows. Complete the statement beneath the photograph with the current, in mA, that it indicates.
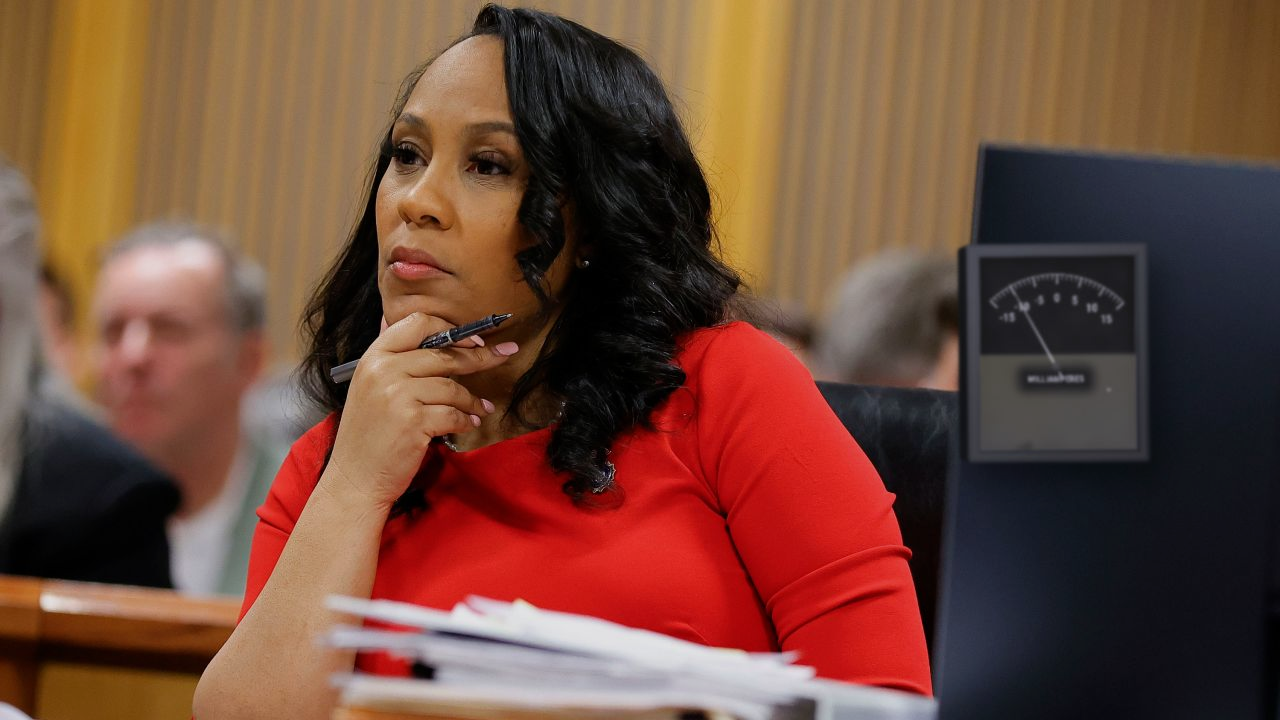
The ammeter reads -10 mA
